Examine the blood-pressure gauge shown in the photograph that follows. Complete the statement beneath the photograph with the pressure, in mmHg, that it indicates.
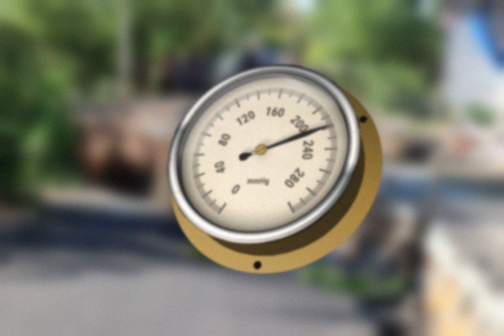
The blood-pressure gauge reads 220 mmHg
